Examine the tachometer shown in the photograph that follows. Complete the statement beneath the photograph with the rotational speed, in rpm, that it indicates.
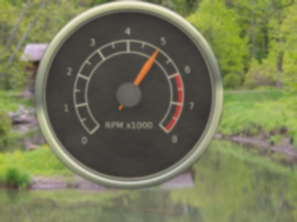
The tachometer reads 5000 rpm
